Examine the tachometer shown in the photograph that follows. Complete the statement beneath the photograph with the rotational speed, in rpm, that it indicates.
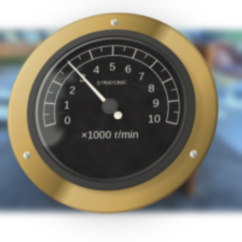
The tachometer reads 3000 rpm
